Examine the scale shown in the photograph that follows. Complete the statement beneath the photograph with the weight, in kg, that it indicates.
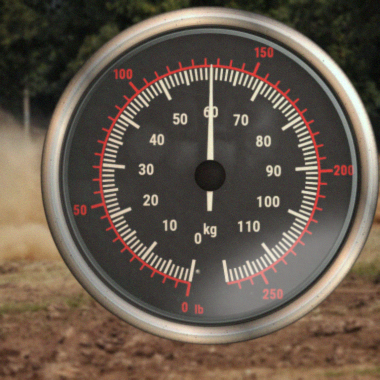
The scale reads 60 kg
